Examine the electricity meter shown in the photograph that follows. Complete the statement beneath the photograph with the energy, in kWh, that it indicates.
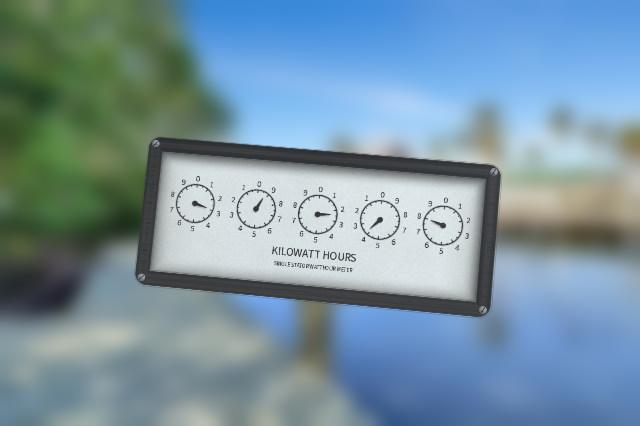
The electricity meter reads 29238 kWh
